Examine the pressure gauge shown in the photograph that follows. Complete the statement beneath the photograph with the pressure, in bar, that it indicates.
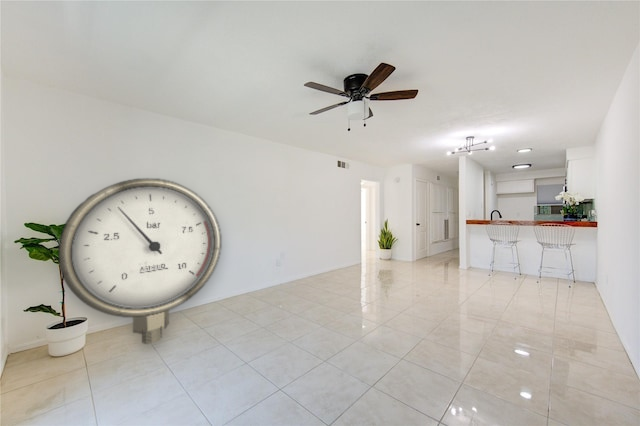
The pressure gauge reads 3.75 bar
